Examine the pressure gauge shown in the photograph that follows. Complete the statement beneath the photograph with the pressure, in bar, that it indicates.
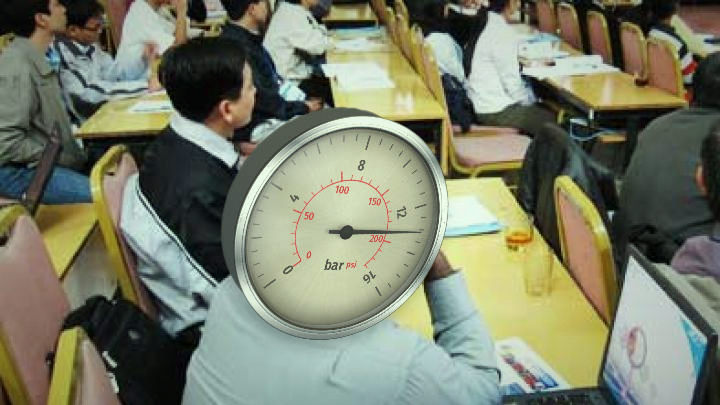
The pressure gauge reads 13 bar
